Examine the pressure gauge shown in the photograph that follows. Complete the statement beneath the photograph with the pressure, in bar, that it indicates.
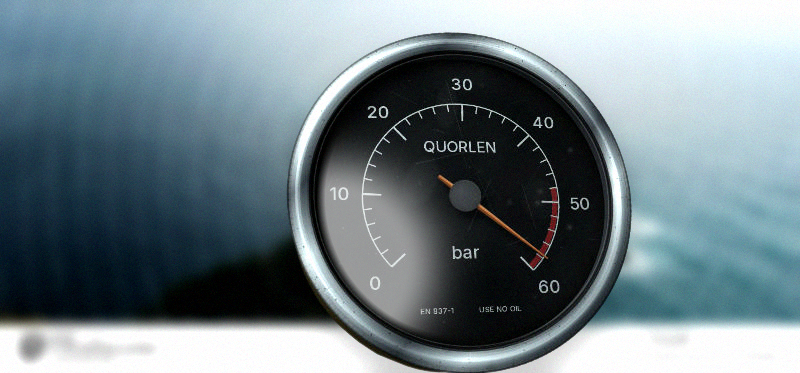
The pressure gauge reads 58 bar
